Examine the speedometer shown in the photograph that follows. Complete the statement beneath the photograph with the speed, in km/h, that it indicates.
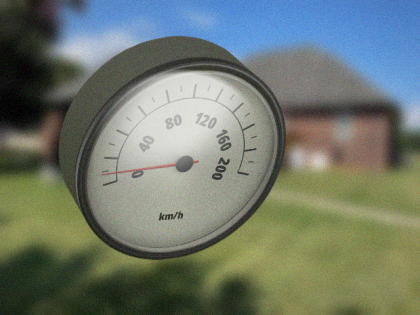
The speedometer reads 10 km/h
